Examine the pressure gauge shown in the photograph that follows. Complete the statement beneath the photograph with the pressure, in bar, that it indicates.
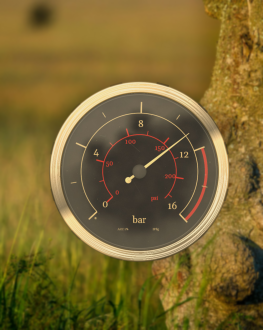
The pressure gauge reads 11 bar
